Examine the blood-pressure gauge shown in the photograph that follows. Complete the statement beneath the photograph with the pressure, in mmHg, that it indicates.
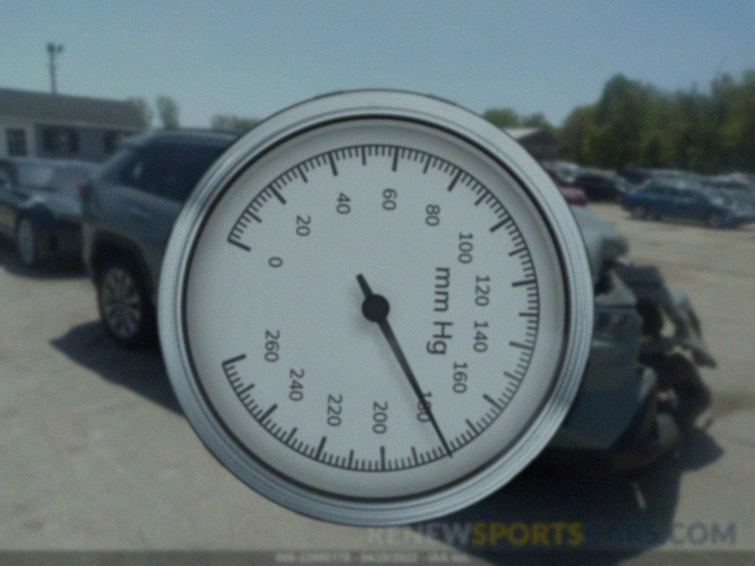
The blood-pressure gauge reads 180 mmHg
